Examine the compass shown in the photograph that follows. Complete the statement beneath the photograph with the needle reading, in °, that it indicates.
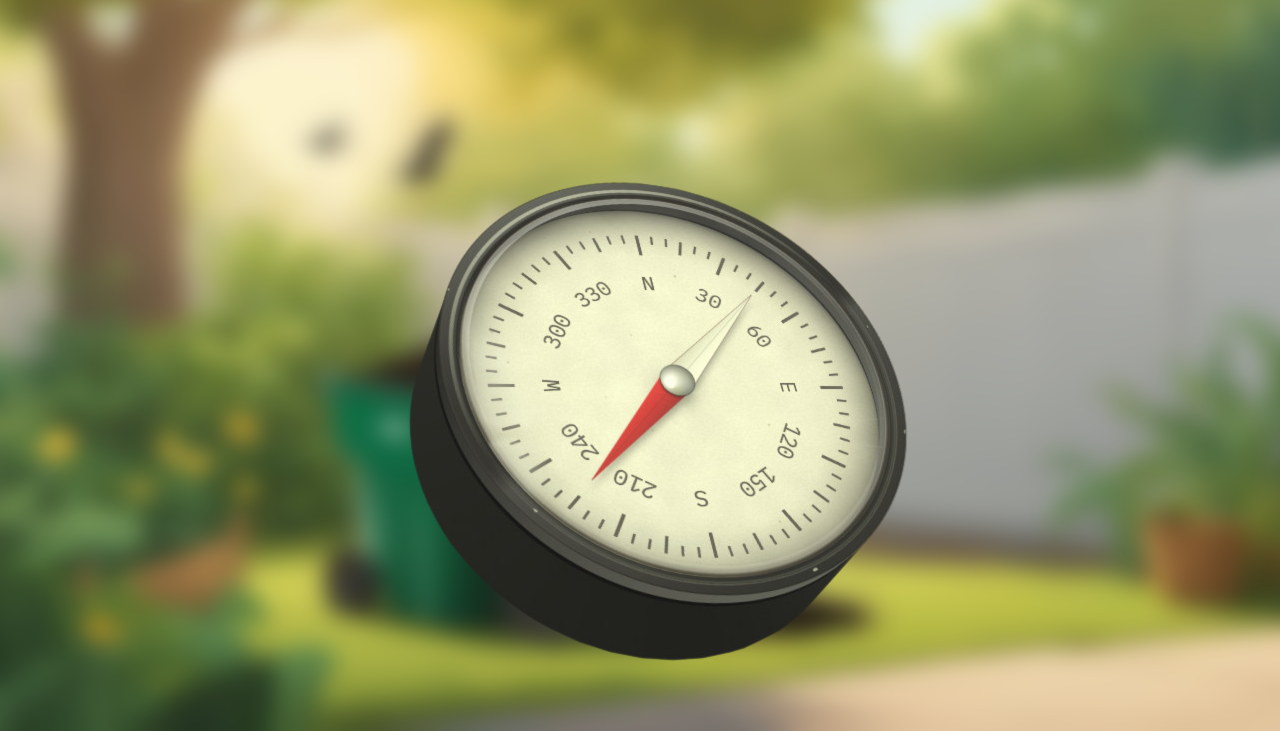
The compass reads 225 °
